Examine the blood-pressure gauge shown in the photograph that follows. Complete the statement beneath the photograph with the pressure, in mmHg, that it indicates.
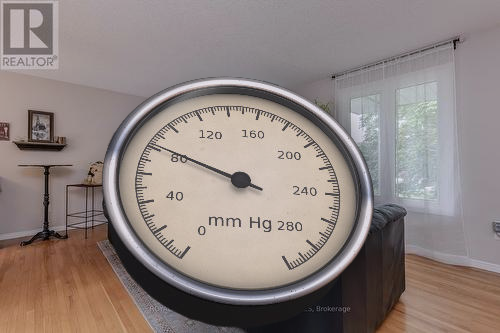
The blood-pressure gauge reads 80 mmHg
